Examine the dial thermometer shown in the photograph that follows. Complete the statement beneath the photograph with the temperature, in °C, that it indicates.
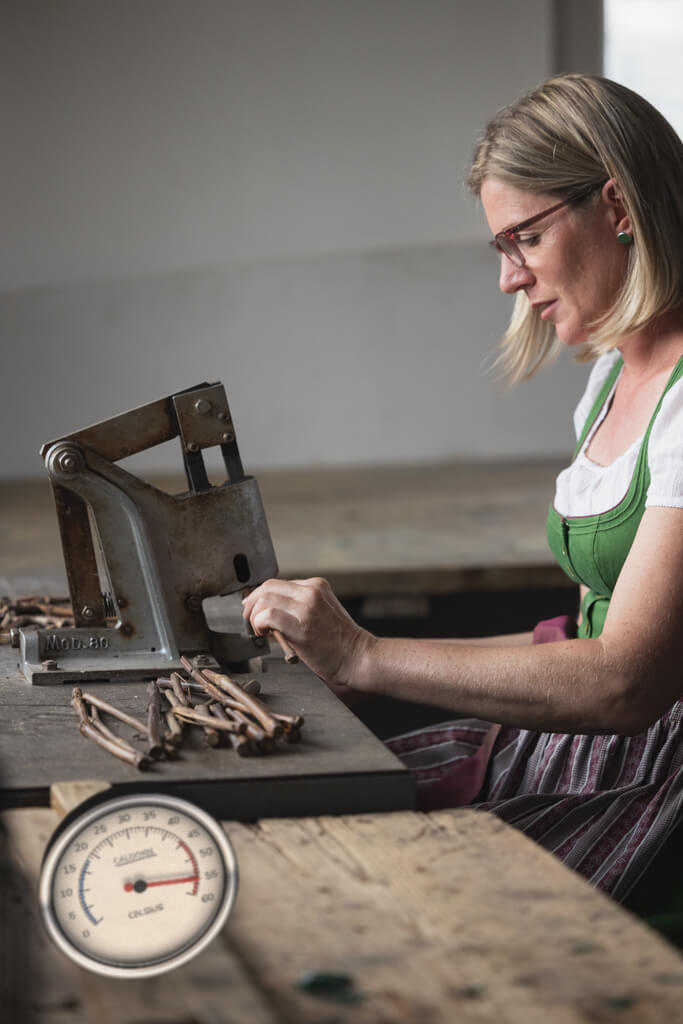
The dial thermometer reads 55 °C
